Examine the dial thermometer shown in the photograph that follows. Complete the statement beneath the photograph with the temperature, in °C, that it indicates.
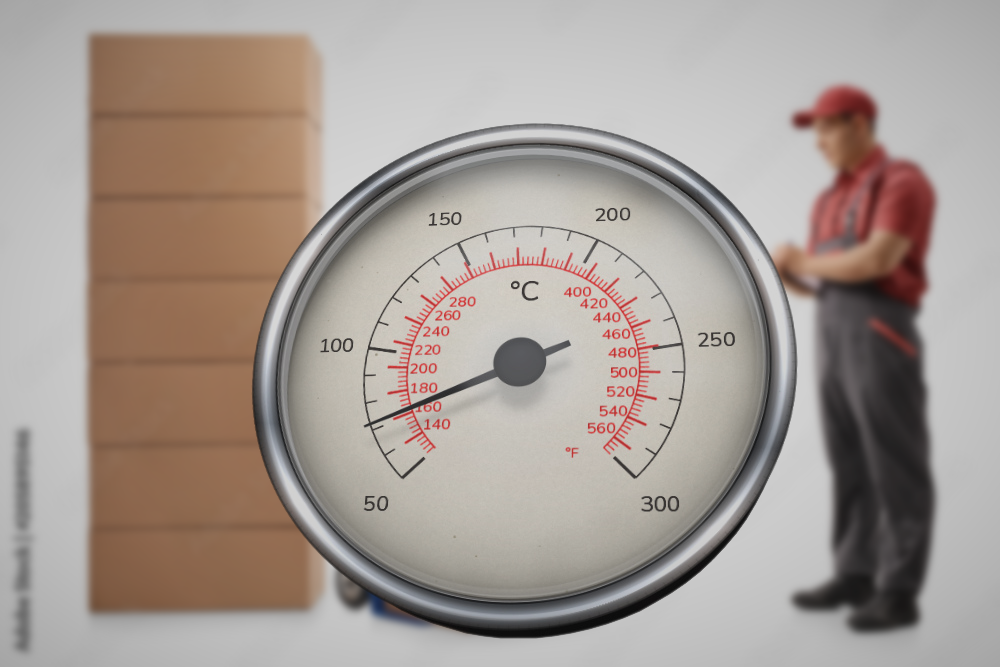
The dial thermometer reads 70 °C
